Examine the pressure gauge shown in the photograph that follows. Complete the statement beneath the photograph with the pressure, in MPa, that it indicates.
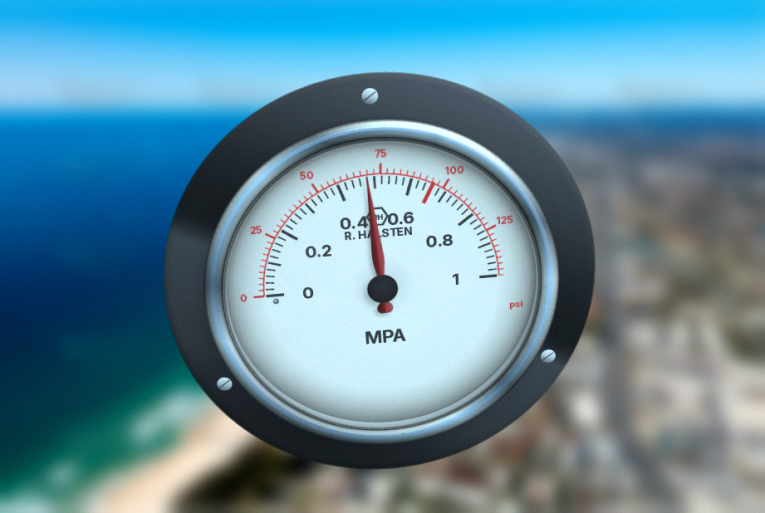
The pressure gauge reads 0.48 MPa
